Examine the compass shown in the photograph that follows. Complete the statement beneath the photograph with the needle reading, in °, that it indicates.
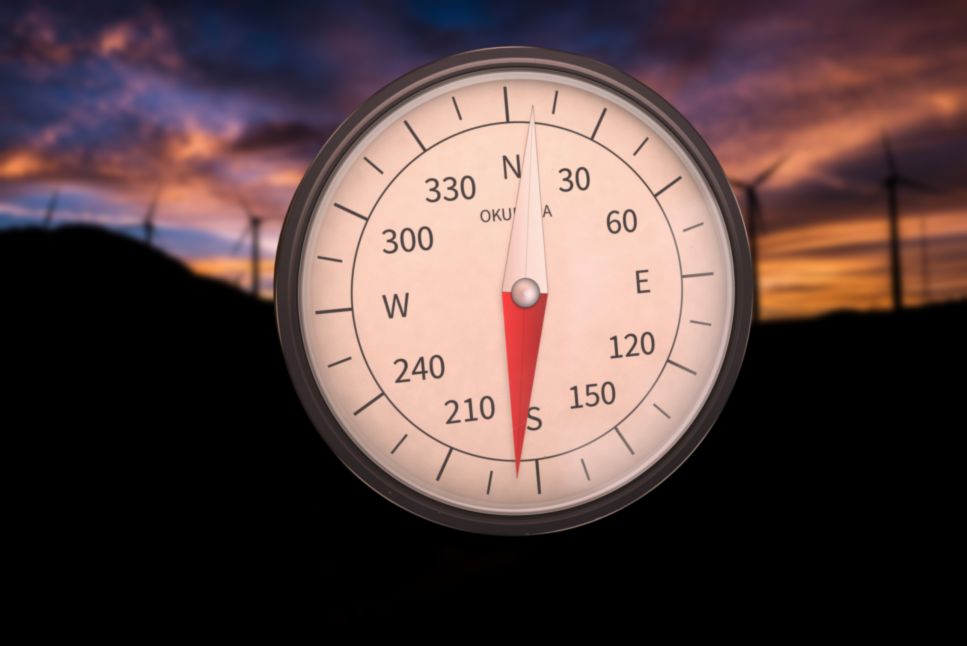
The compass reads 187.5 °
